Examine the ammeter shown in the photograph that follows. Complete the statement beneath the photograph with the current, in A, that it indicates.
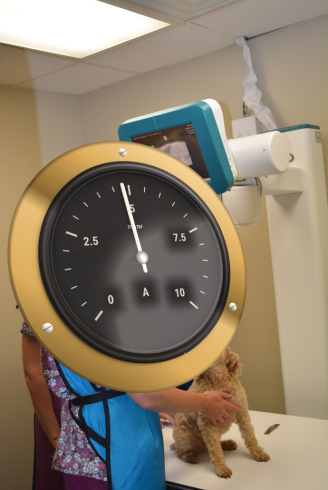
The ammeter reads 4.75 A
